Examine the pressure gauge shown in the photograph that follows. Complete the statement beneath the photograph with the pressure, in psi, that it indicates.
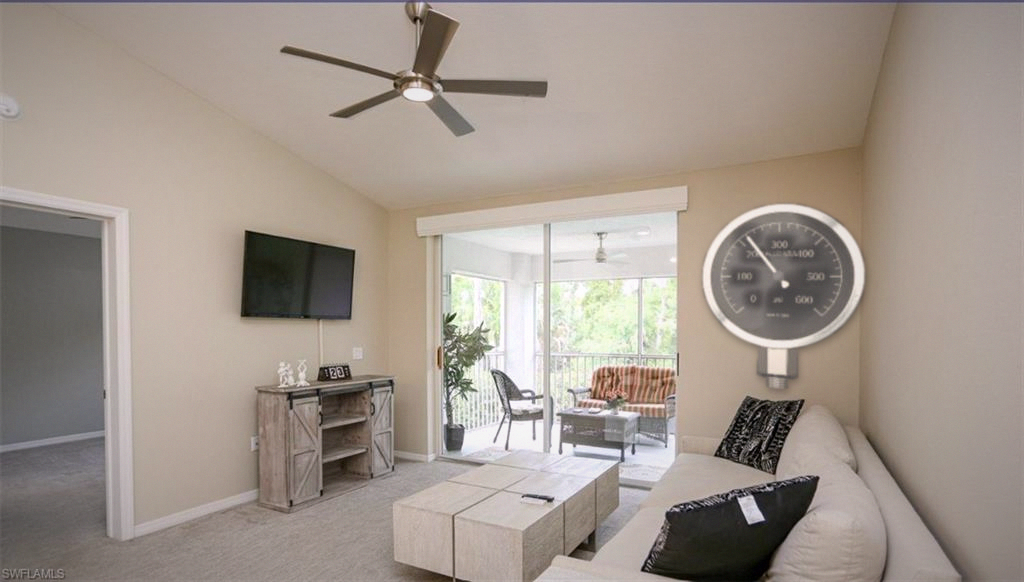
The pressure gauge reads 220 psi
